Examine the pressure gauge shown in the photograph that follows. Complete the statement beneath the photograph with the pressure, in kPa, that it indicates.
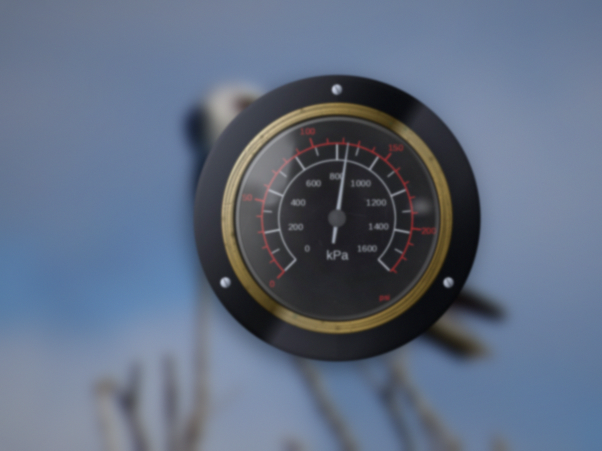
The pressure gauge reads 850 kPa
